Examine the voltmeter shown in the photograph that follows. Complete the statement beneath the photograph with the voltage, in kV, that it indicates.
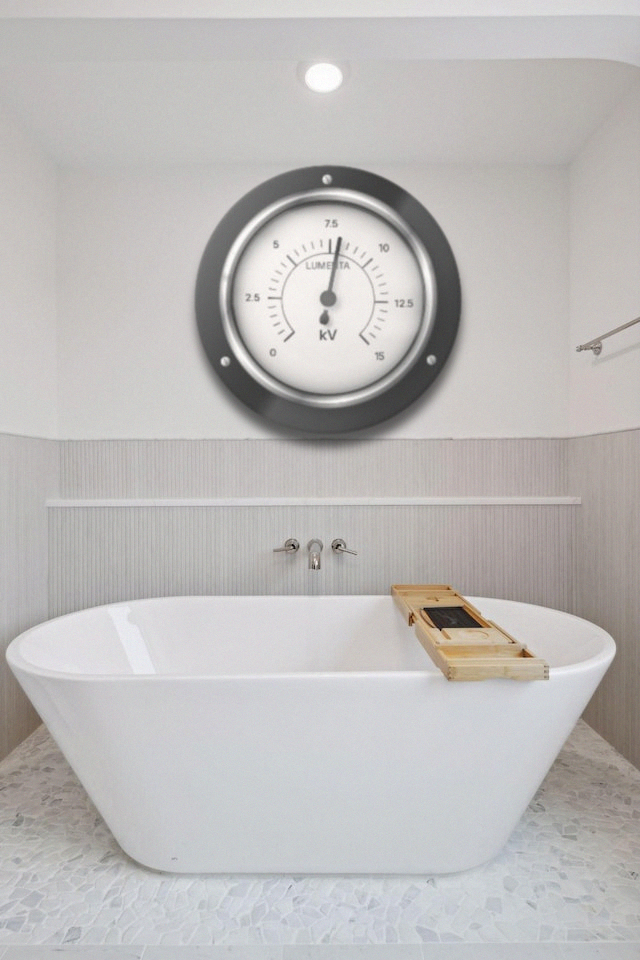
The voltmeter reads 8 kV
